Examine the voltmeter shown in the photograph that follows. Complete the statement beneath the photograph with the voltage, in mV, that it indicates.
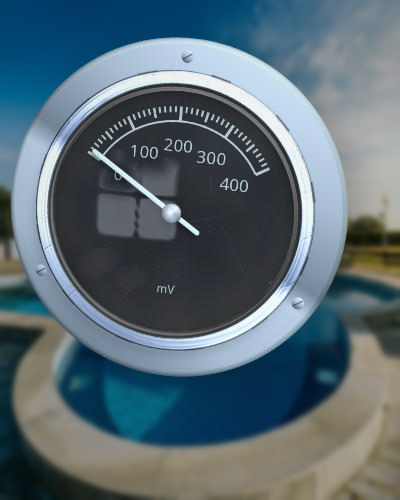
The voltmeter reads 10 mV
